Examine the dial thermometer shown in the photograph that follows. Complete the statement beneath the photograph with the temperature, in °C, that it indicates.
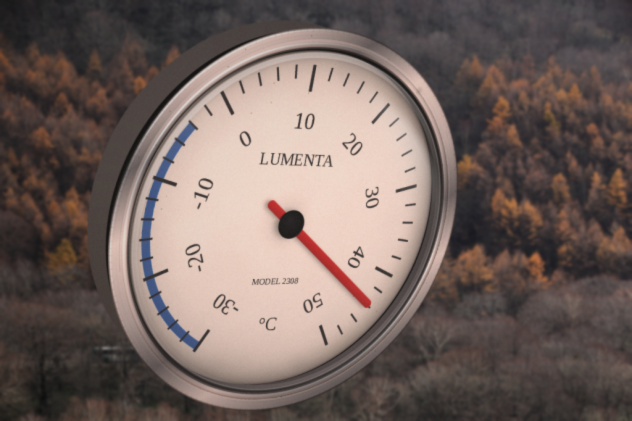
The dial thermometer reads 44 °C
